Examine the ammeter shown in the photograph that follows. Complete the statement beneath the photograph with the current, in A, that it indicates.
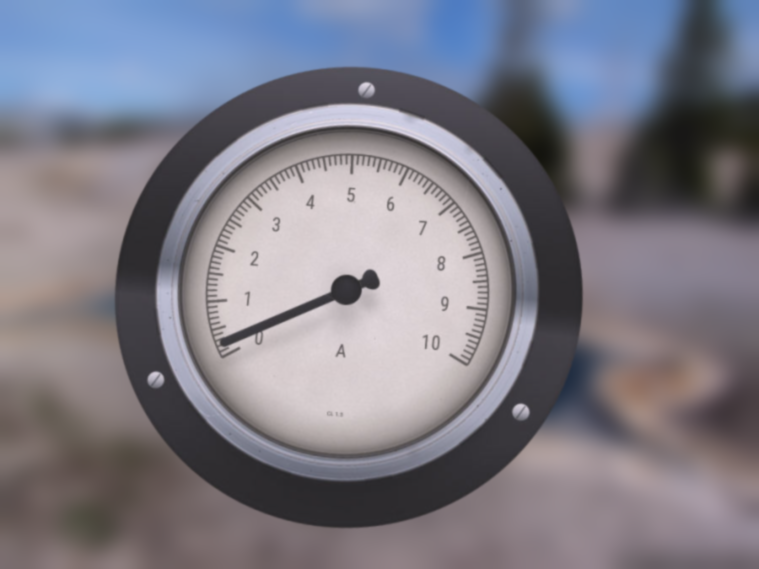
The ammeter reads 0.2 A
